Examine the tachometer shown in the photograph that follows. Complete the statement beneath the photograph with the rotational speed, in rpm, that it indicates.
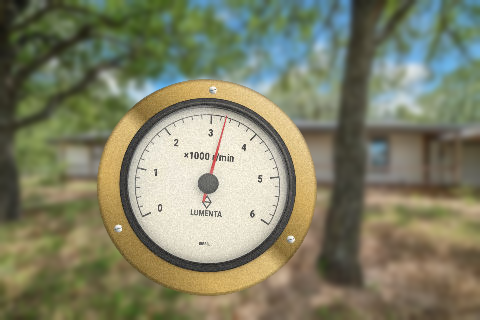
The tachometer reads 3300 rpm
